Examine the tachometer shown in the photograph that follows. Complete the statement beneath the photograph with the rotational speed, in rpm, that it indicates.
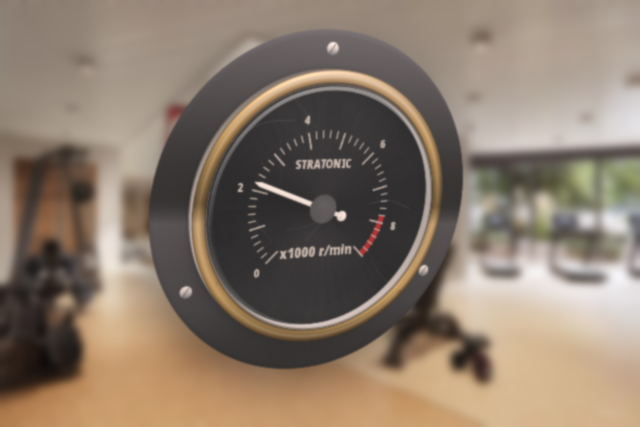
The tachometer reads 2200 rpm
